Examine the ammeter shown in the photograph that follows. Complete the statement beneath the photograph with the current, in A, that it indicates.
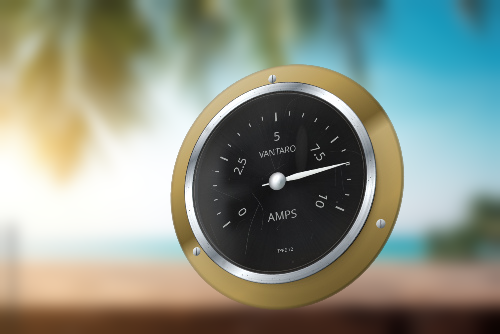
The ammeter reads 8.5 A
